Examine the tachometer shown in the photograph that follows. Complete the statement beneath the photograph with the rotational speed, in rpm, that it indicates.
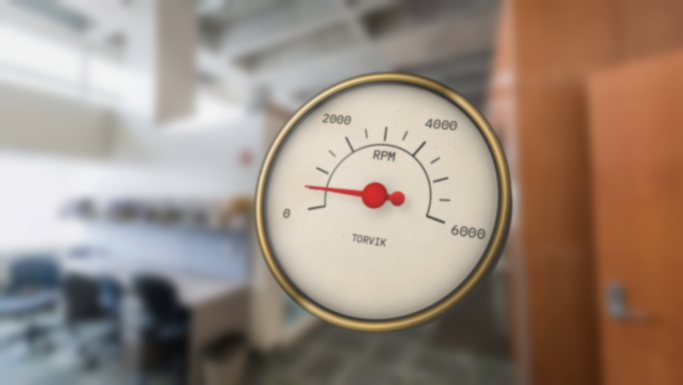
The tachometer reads 500 rpm
